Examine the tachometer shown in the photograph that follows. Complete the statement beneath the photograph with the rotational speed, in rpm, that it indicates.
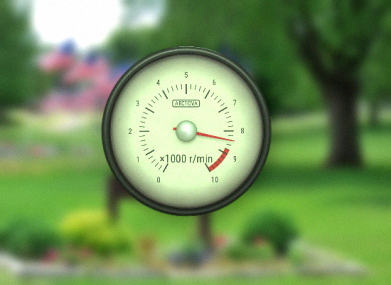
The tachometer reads 8400 rpm
